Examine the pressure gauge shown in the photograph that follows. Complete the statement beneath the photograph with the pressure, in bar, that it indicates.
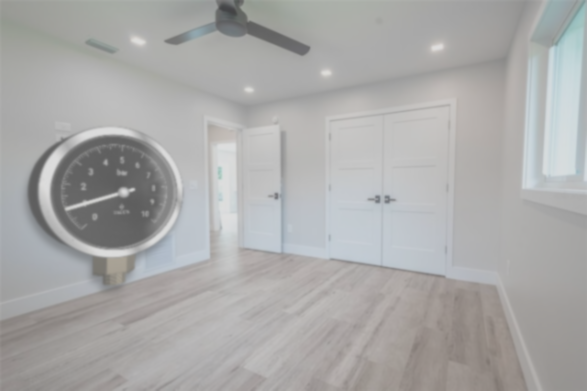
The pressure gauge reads 1 bar
